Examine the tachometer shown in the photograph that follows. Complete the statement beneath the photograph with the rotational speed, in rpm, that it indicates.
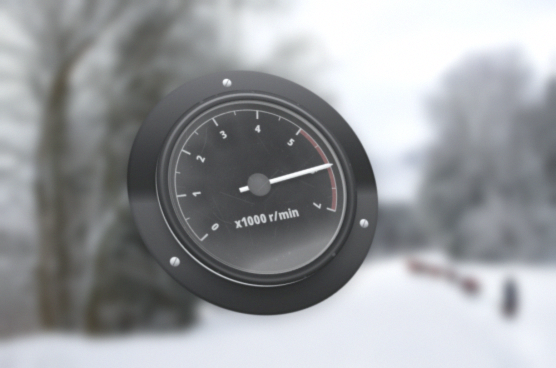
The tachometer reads 6000 rpm
